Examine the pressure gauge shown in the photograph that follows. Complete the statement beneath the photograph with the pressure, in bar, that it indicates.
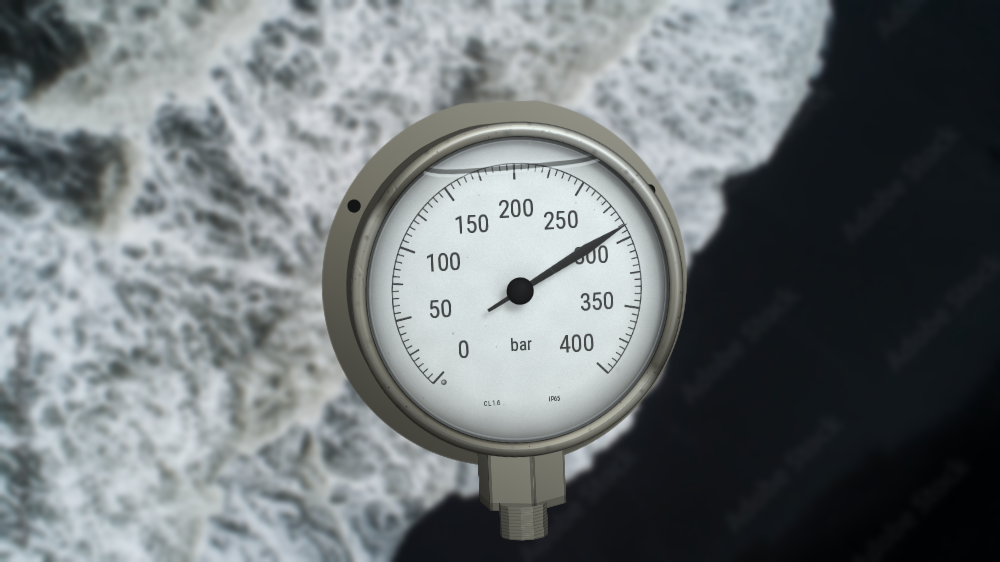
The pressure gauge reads 290 bar
